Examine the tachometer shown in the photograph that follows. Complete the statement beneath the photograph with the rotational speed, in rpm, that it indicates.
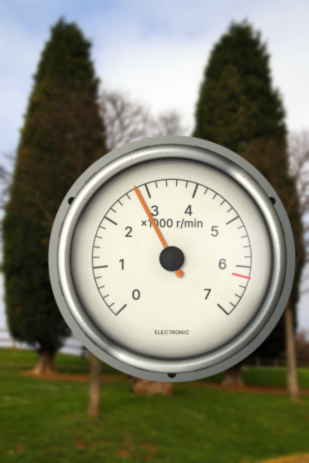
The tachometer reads 2800 rpm
